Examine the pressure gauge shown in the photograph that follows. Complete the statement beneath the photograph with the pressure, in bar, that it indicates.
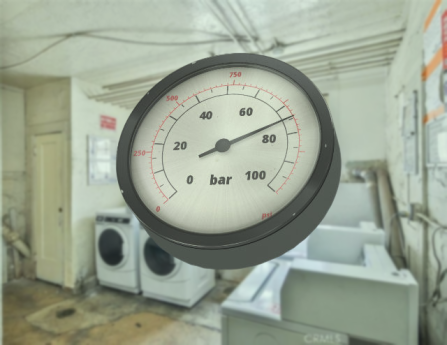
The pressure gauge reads 75 bar
